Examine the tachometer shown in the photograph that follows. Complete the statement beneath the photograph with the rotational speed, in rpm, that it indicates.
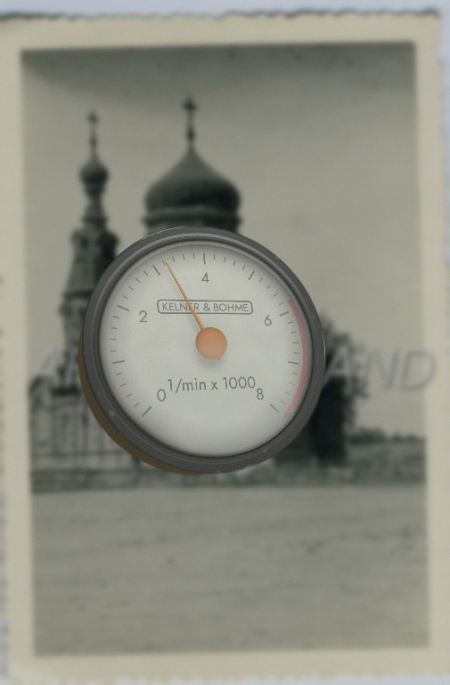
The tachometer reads 3200 rpm
